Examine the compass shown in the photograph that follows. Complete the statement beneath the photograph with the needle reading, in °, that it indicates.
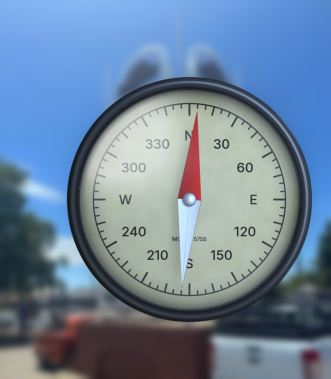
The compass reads 5 °
